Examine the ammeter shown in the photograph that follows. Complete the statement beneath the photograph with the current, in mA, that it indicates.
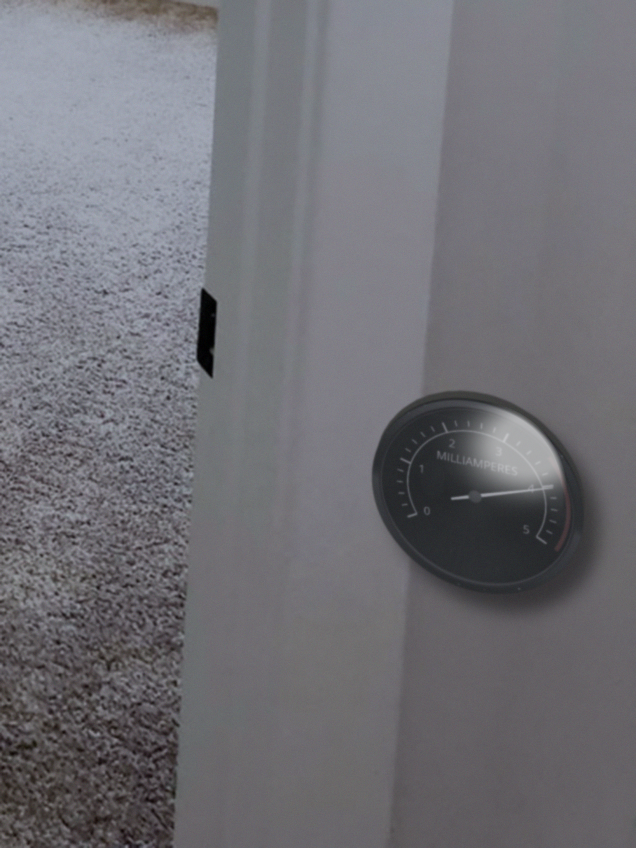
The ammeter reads 4 mA
